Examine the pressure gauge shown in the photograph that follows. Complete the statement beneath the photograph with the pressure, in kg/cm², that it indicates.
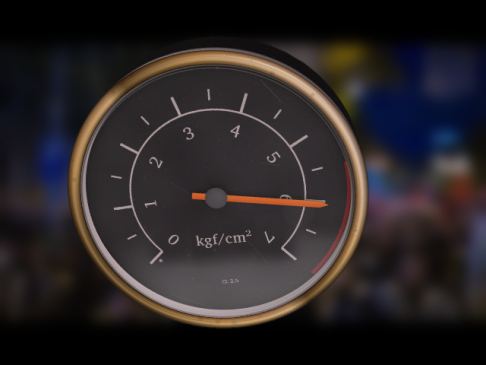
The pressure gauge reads 6 kg/cm²
